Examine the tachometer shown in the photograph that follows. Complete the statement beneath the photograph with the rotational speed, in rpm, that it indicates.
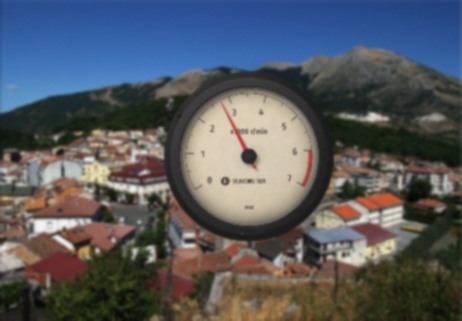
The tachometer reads 2750 rpm
